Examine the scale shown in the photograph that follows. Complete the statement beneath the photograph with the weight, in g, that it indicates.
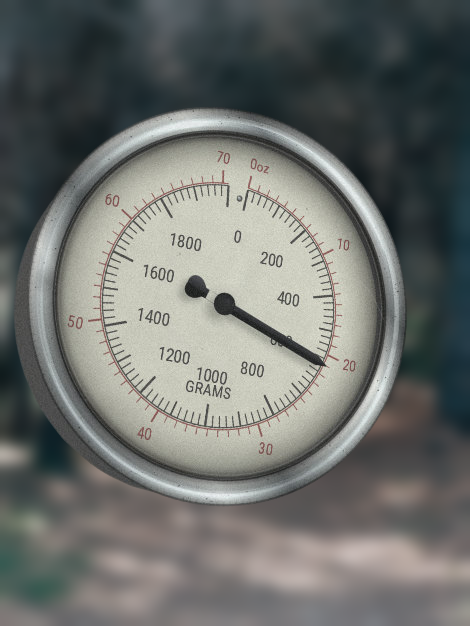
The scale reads 600 g
